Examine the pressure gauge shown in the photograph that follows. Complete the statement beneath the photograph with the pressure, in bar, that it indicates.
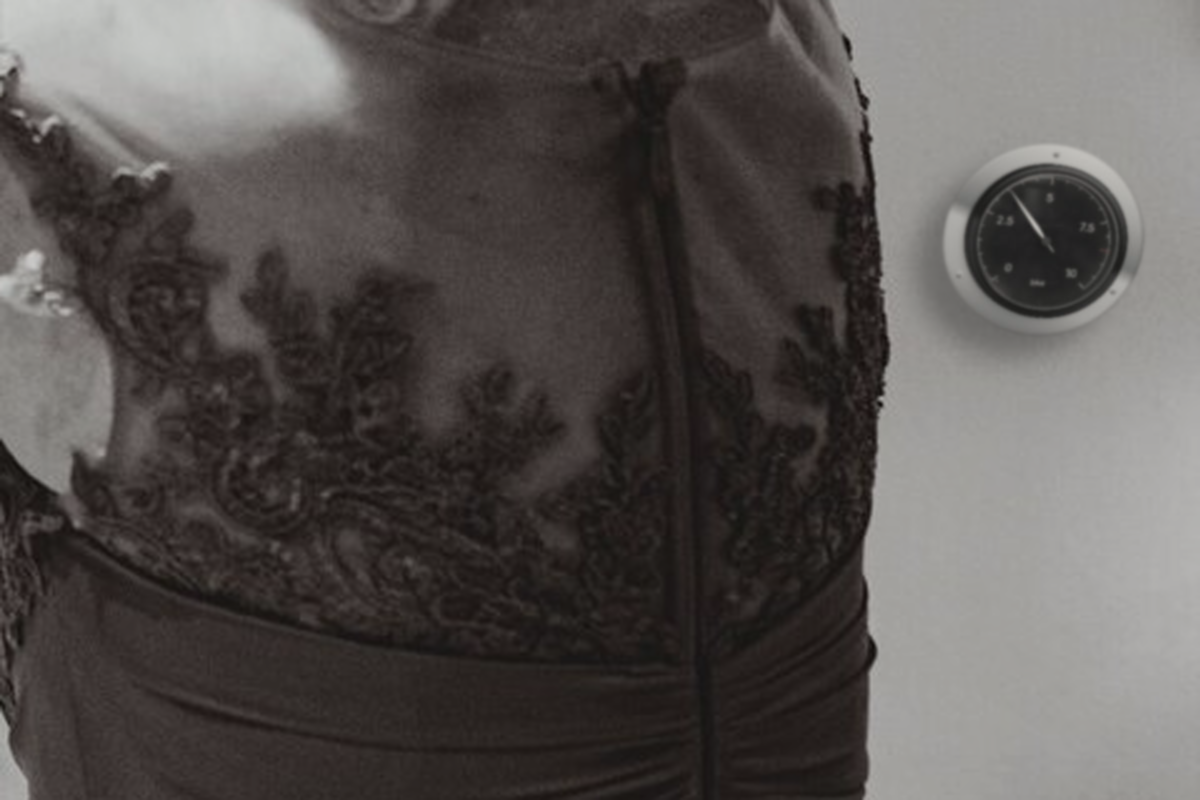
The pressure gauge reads 3.5 bar
